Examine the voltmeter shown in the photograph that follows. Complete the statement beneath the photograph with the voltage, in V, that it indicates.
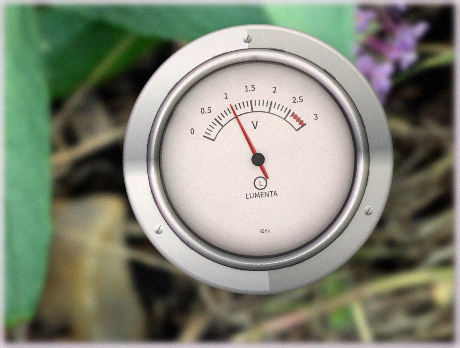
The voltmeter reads 1 V
